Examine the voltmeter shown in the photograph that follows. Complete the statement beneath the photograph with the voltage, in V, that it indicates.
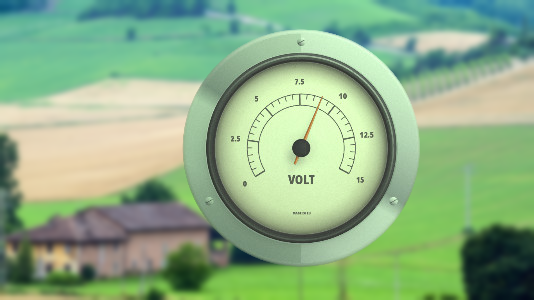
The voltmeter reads 9 V
